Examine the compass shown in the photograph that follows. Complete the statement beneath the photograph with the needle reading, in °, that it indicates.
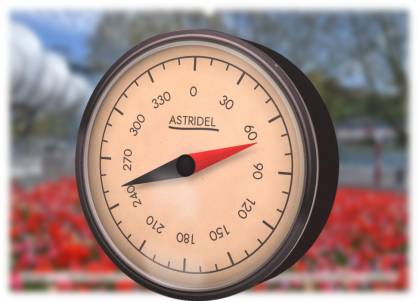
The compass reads 70 °
